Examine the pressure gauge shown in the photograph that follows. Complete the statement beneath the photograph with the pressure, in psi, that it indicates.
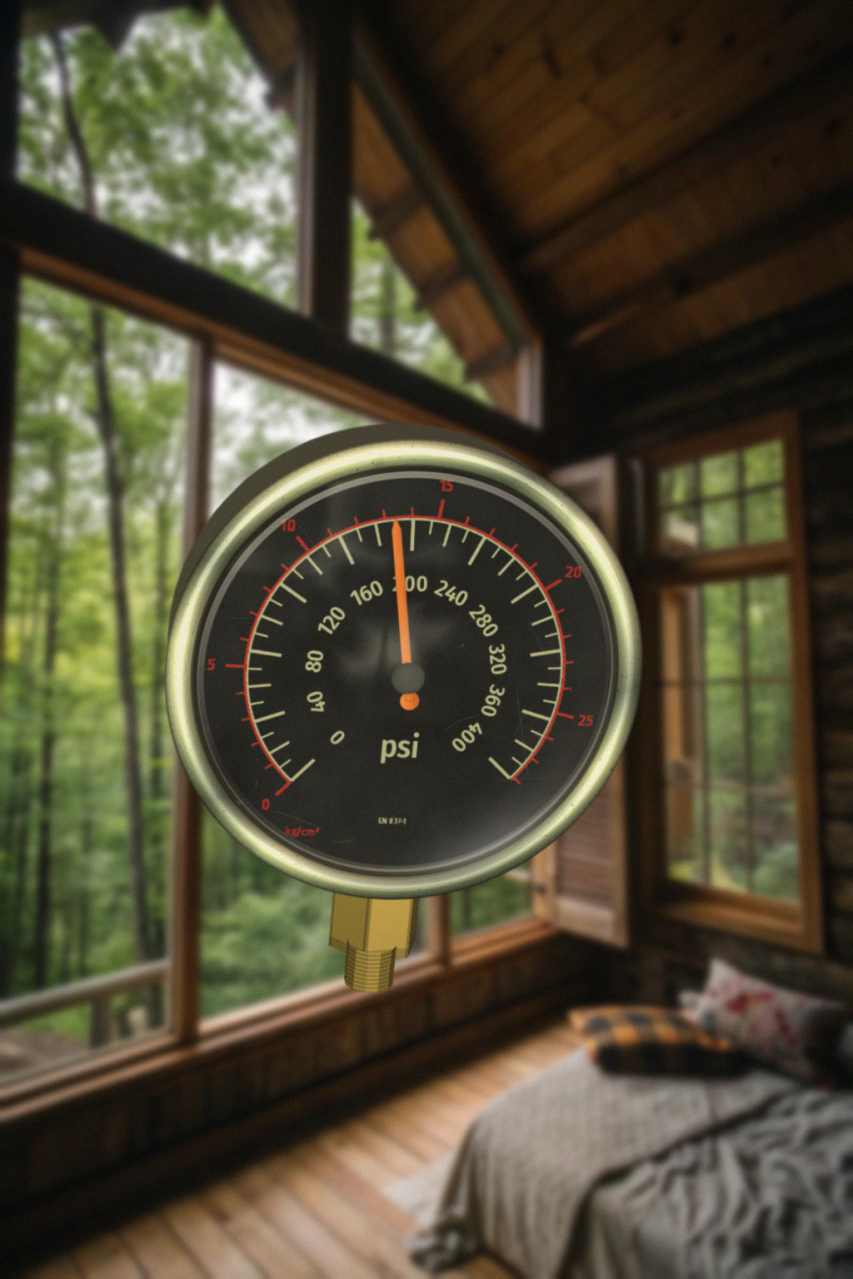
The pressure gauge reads 190 psi
